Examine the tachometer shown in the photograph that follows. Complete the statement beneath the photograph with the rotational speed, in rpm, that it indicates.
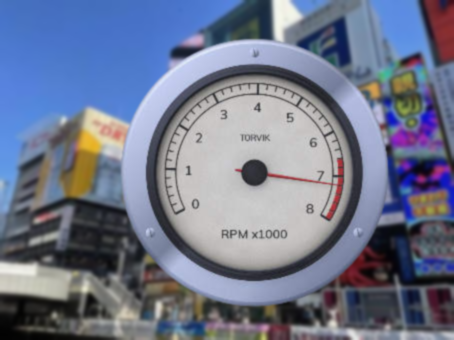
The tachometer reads 7200 rpm
